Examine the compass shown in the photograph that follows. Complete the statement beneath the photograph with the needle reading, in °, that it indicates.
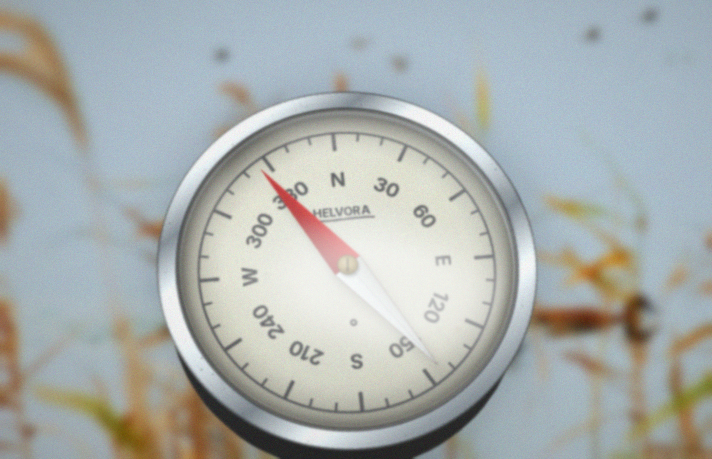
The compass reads 325 °
